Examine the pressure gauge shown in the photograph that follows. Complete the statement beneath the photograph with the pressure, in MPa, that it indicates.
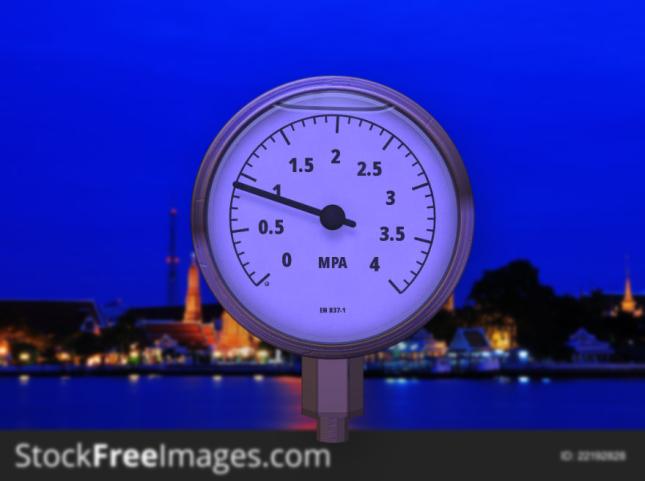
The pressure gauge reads 0.9 MPa
